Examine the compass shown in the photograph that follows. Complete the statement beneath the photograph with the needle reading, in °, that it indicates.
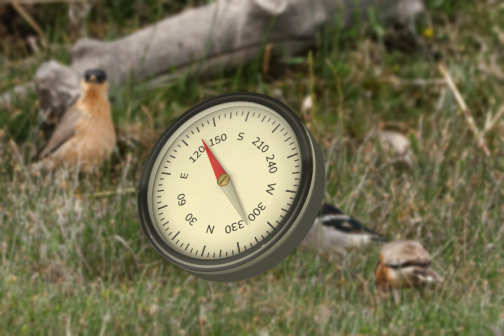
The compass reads 135 °
